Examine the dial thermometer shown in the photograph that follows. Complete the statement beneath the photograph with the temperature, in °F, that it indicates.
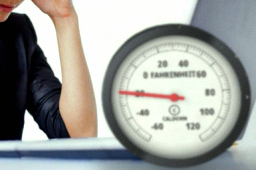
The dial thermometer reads -20 °F
